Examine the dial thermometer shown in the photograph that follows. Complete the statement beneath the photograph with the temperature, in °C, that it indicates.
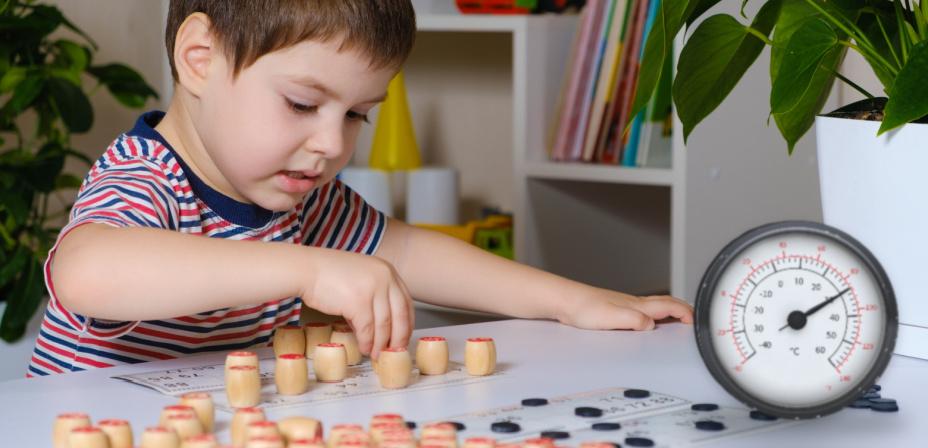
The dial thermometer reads 30 °C
